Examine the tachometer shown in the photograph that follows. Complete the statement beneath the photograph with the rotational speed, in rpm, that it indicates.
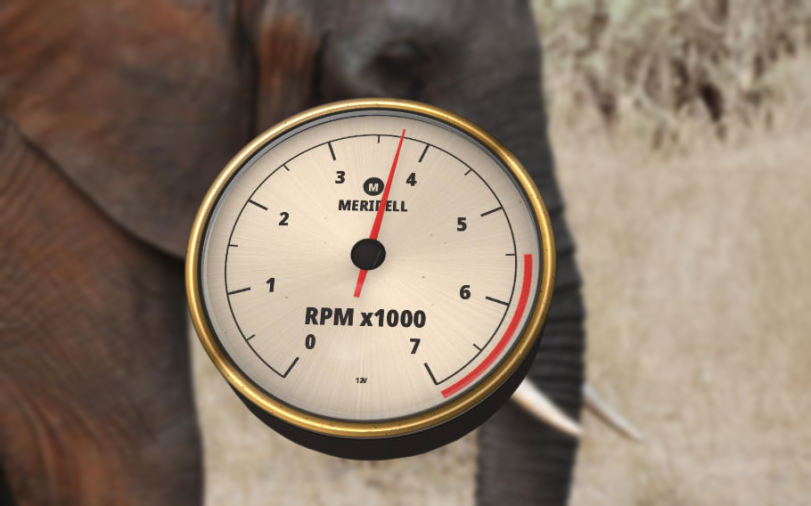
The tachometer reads 3750 rpm
